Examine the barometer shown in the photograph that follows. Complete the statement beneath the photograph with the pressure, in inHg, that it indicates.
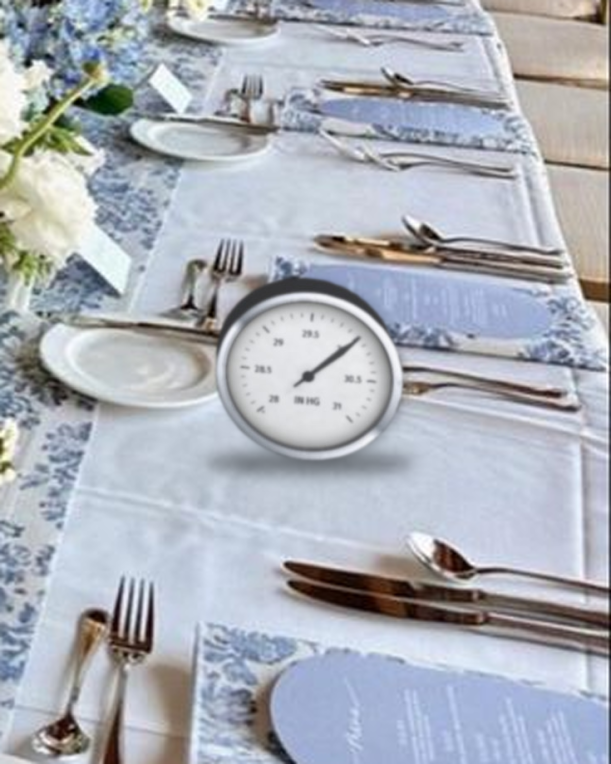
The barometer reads 30 inHg
